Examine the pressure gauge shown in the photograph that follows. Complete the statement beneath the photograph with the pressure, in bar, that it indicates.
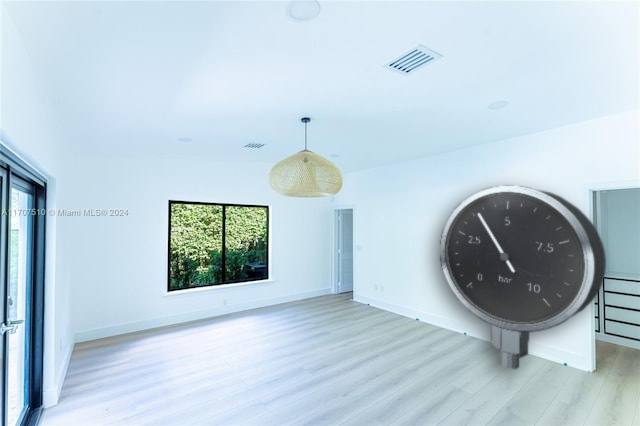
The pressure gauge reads 3.75 bar
